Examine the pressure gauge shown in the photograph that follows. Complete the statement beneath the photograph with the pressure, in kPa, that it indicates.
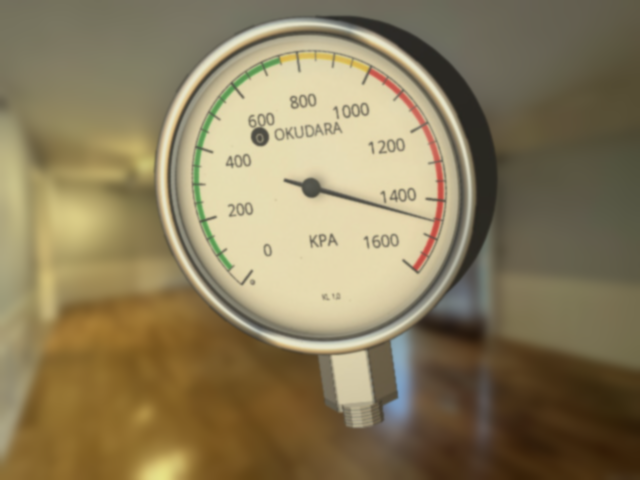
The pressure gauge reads 1450 kPa
